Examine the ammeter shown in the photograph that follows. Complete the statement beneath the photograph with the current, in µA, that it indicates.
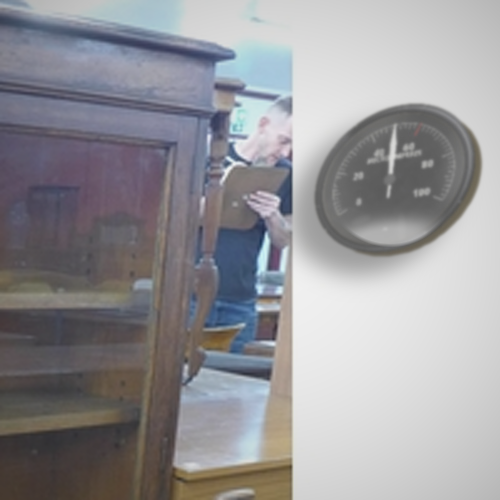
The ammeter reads 50 µA
